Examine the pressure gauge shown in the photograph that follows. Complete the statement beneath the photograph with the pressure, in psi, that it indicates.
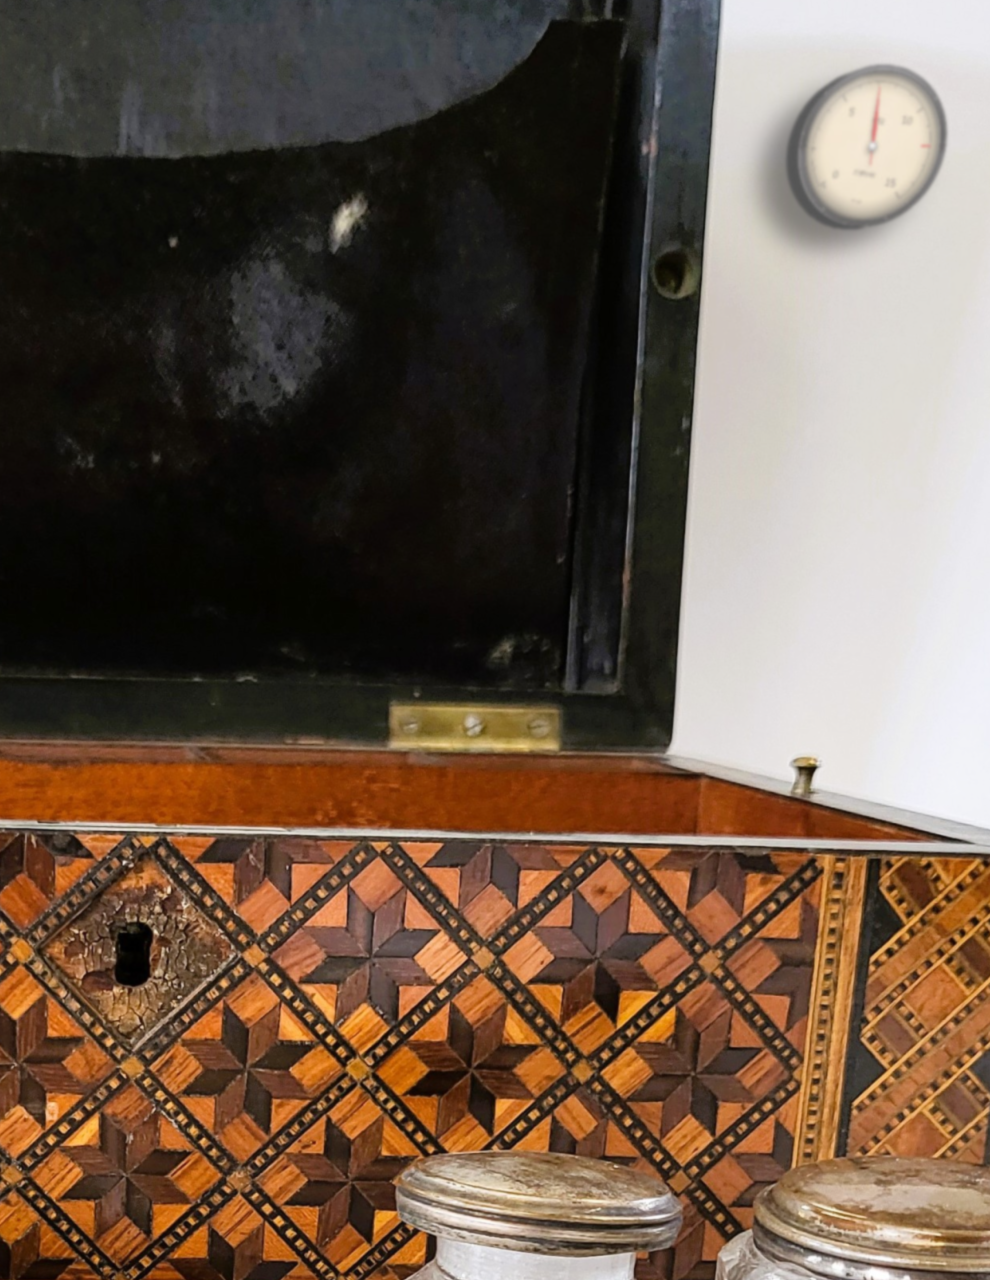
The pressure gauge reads 7 psi
